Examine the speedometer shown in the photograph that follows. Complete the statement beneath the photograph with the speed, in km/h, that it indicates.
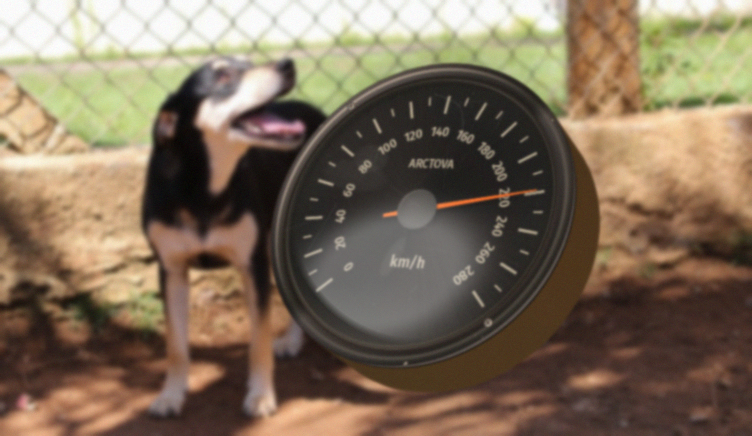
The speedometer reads 220 km/h
